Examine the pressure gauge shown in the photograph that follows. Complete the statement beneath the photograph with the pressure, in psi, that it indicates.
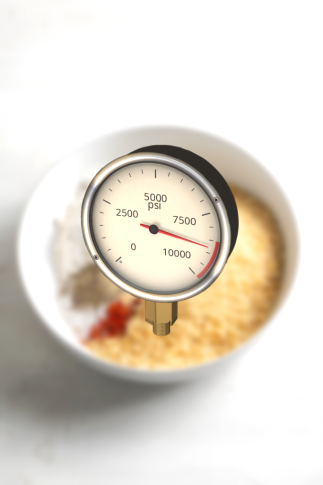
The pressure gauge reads 8750 psi
